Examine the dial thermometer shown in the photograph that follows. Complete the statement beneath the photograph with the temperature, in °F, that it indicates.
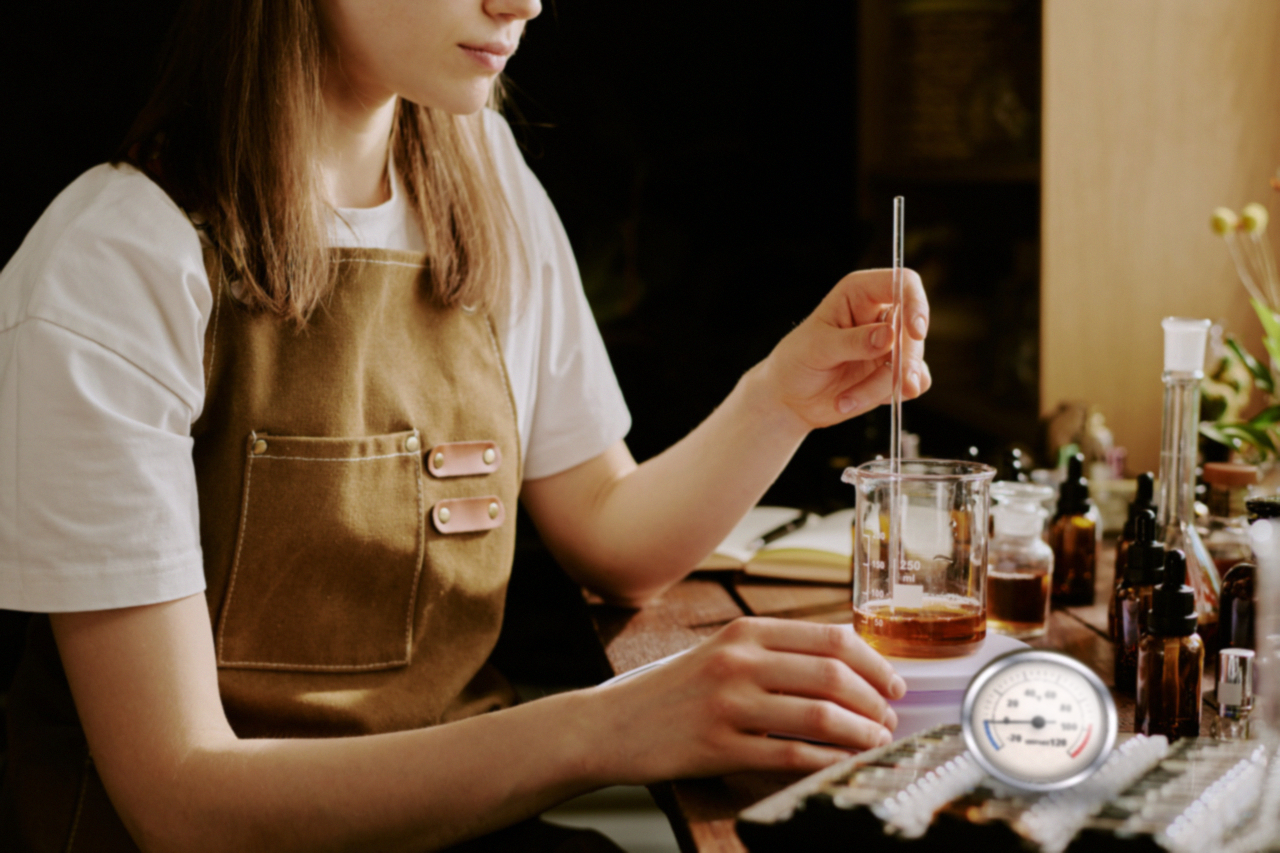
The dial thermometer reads 0 °F
